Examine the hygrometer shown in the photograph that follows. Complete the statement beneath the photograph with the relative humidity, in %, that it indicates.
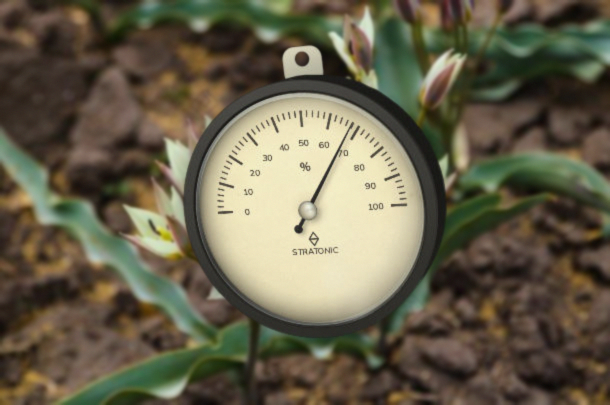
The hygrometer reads 68 %
